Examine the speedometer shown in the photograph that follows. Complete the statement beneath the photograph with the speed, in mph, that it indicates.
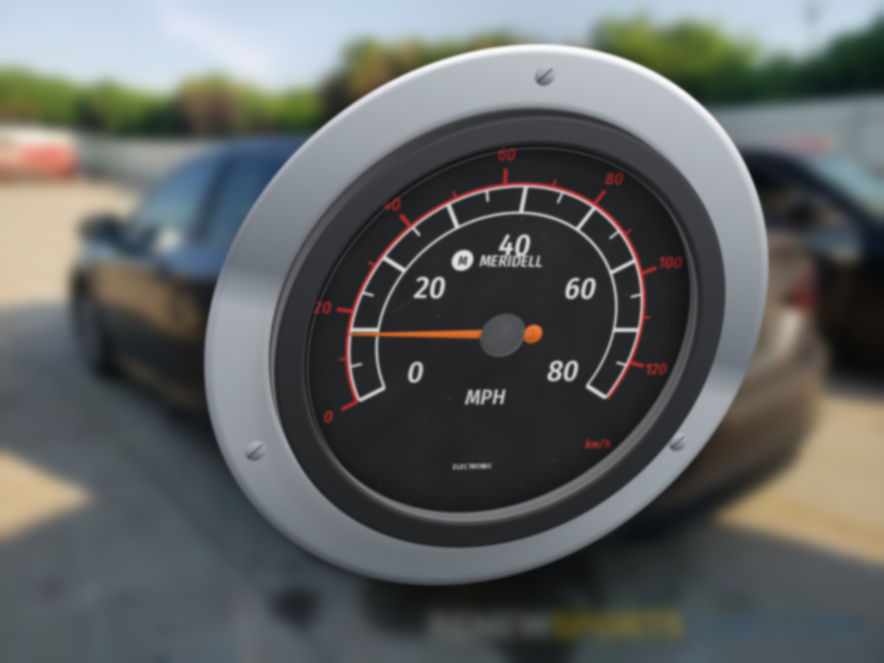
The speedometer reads 10 mph
